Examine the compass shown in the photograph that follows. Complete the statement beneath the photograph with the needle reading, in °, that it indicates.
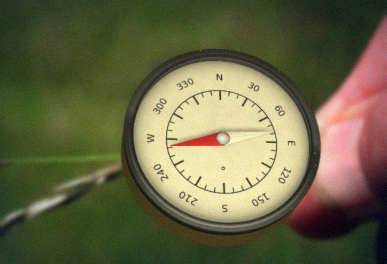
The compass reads 260 °
